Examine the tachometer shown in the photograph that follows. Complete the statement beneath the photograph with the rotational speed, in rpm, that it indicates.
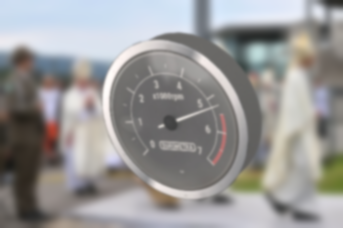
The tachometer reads 5250 rpm
